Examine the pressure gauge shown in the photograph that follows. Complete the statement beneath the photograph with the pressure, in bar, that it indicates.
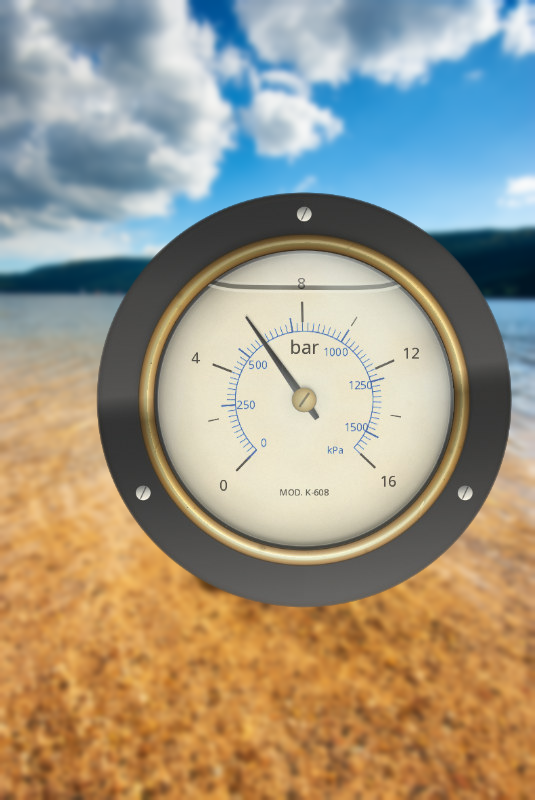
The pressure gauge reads 6 bar
